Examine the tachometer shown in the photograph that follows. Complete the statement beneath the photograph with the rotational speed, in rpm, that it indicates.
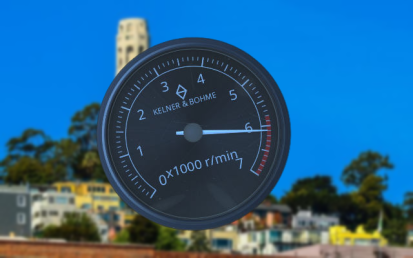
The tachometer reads 6100 rpm
